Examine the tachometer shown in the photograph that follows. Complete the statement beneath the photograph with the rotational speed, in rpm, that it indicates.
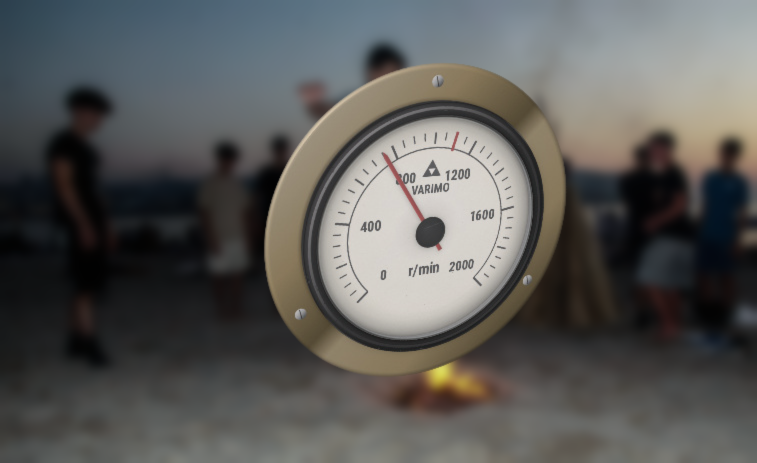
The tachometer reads 750 rpm
